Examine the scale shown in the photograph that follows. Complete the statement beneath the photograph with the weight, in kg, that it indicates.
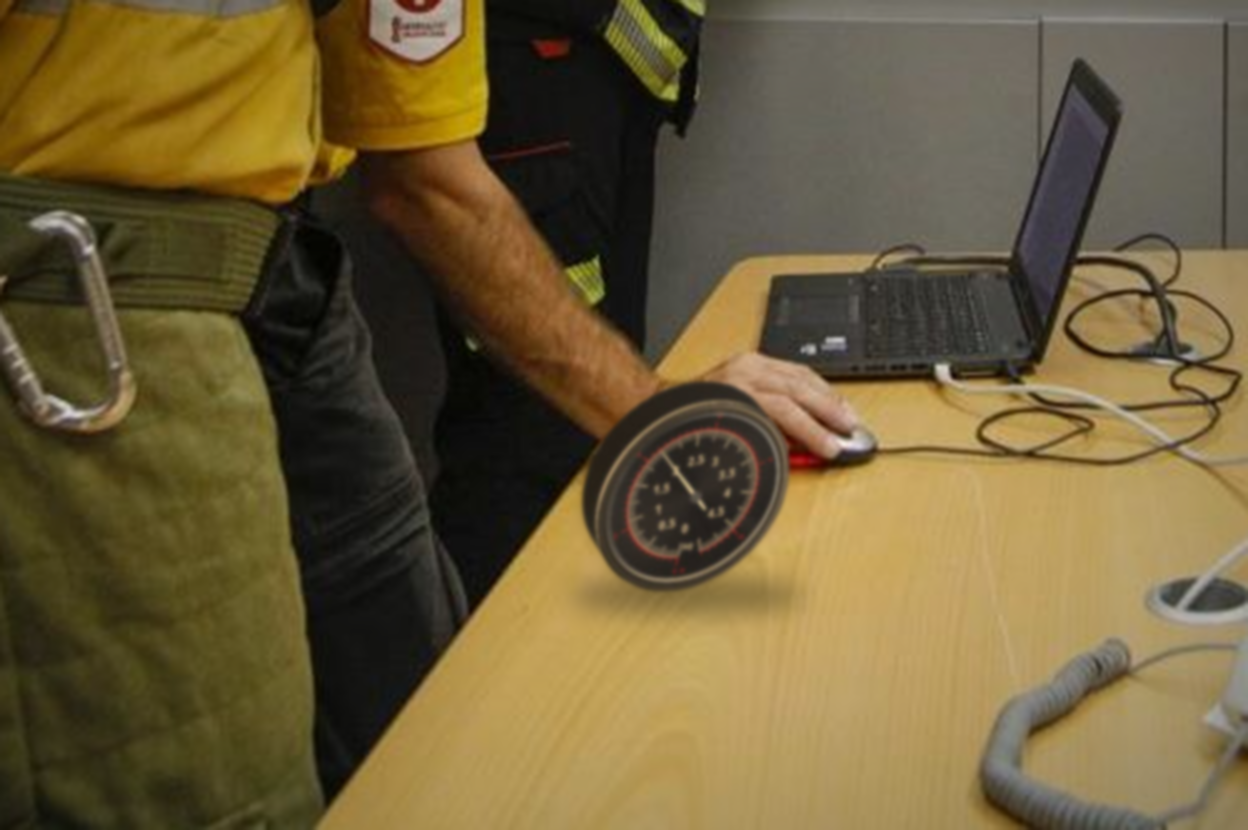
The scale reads 2 kg
